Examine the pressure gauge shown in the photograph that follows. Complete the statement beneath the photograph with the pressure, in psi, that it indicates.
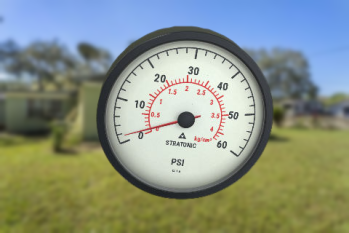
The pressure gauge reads 2 psi
